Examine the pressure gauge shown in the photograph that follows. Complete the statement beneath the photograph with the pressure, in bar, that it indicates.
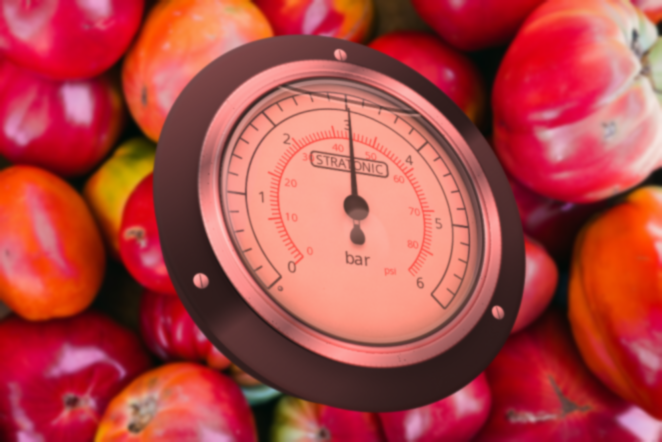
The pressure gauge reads 3 bar
